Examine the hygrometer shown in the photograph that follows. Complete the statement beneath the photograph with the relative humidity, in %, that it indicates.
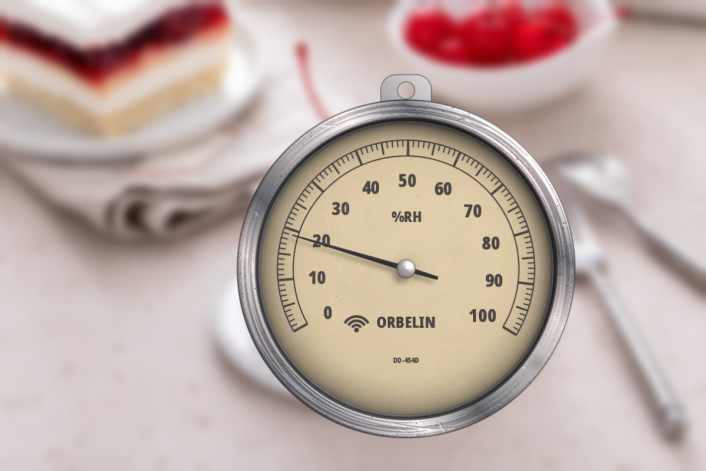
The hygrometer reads 19 %
